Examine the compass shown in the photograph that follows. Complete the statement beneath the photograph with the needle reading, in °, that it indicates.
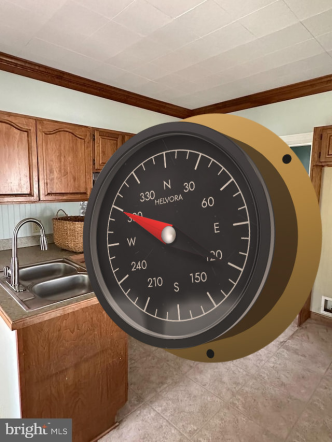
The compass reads 300 °
